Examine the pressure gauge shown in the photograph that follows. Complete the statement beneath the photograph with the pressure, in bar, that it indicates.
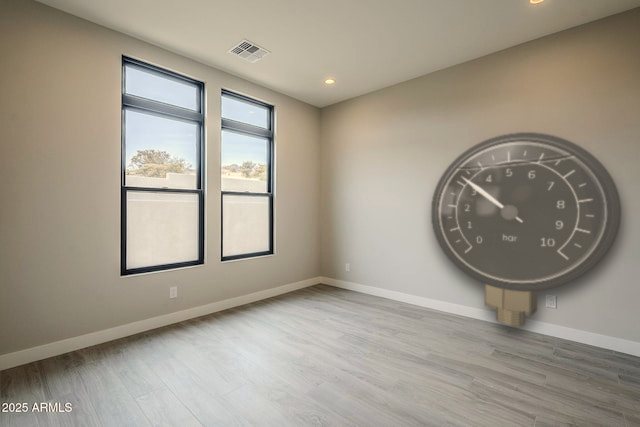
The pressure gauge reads 3.25 bar
